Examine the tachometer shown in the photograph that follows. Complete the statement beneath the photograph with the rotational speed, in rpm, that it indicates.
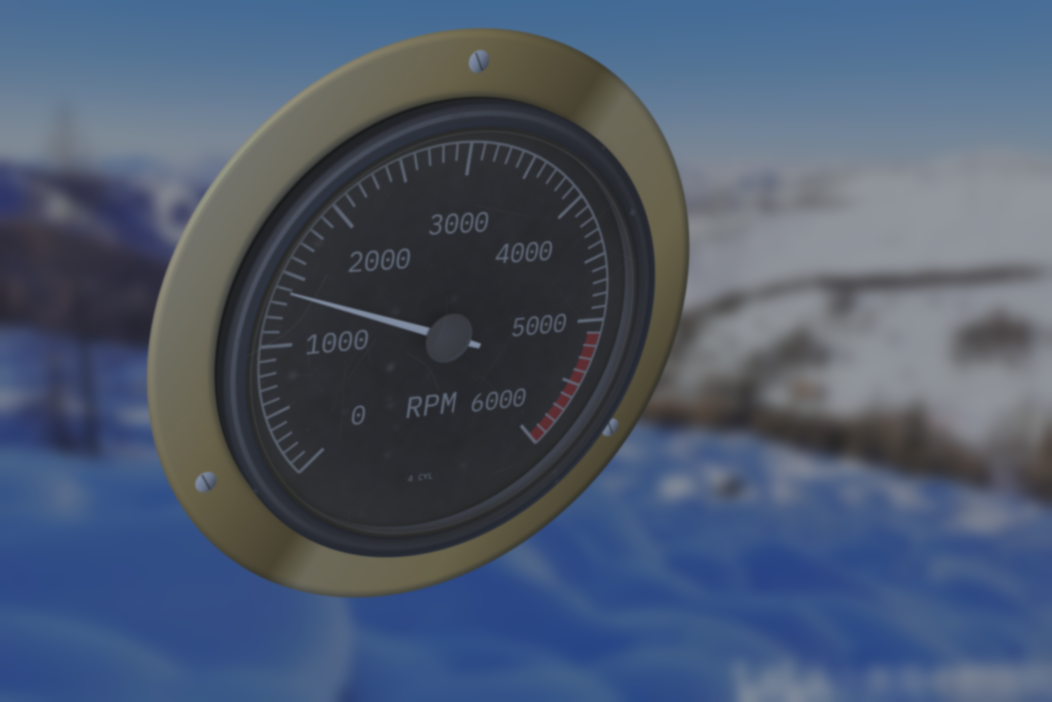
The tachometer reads 1400 rpm
